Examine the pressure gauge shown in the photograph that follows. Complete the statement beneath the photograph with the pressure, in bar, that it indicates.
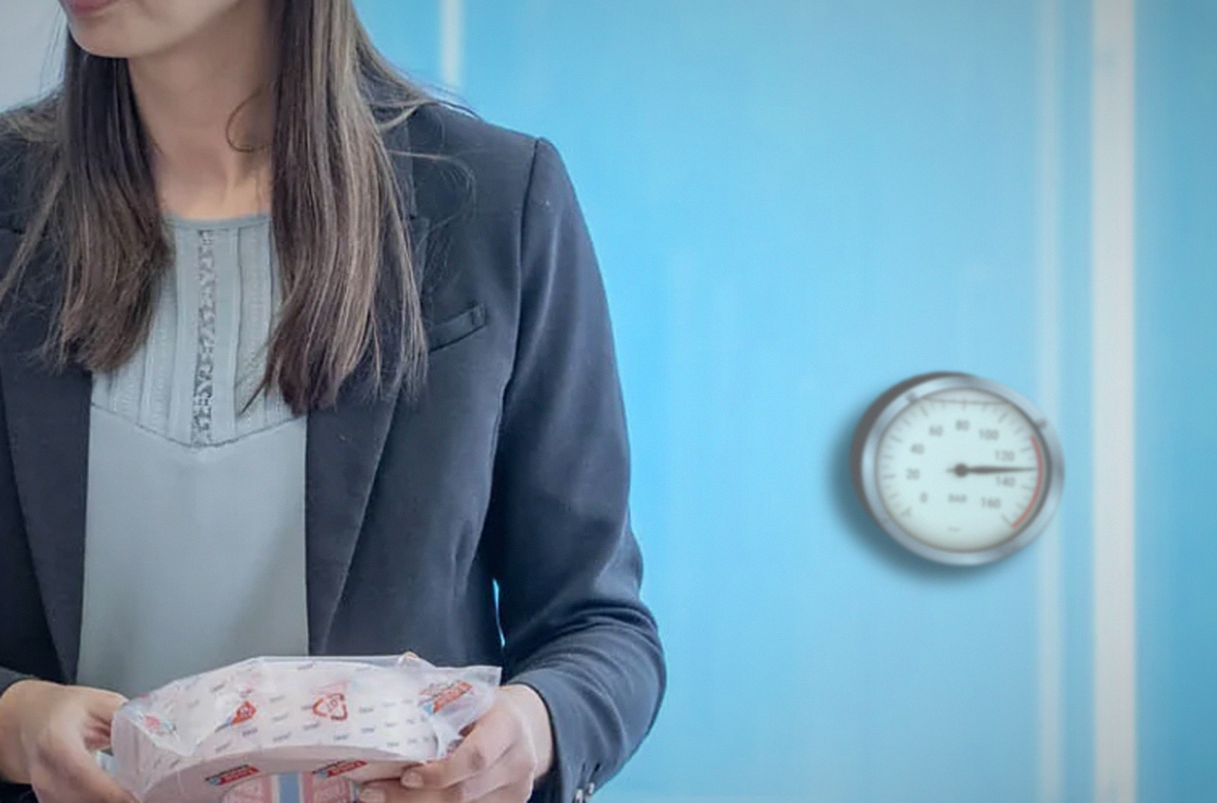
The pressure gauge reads 130 bar
